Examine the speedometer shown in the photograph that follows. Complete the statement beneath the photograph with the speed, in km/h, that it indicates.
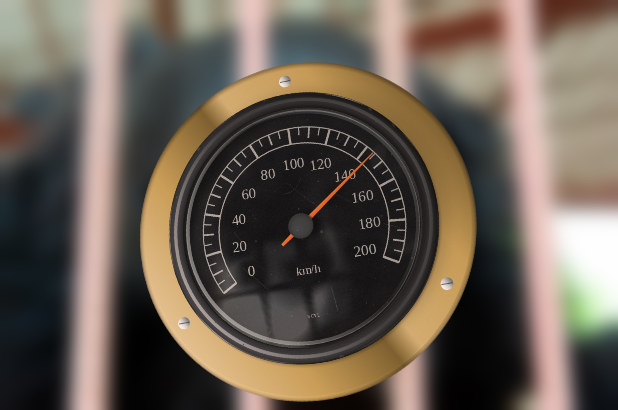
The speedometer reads 145 km/h
